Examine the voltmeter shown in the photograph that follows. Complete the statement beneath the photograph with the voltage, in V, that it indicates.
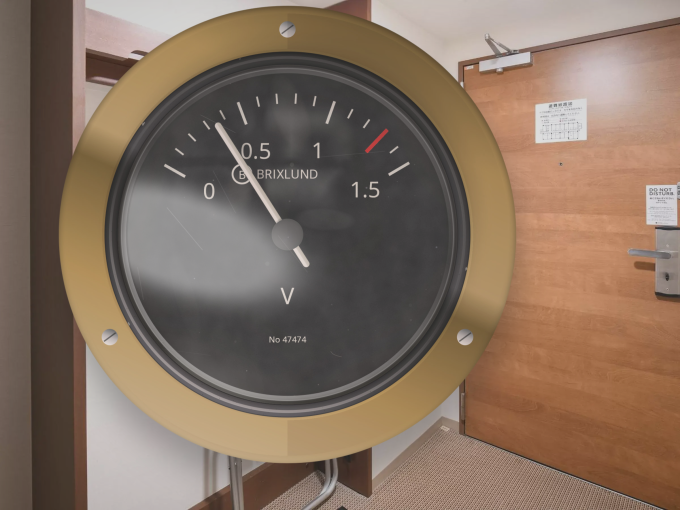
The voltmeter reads 0.35 V
